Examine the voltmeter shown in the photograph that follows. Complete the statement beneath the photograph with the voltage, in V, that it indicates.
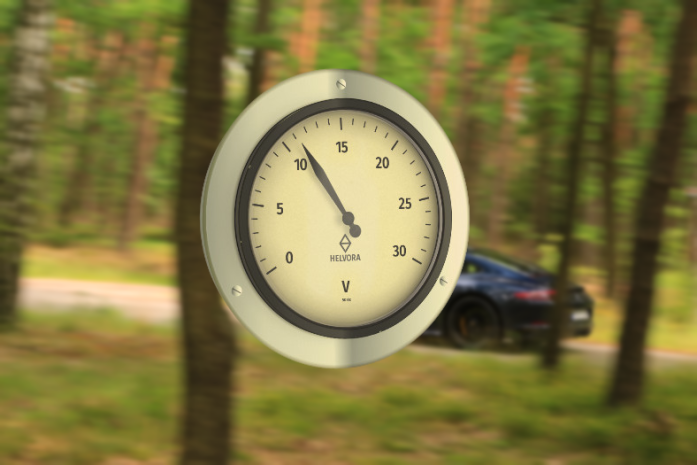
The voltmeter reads 11 V
